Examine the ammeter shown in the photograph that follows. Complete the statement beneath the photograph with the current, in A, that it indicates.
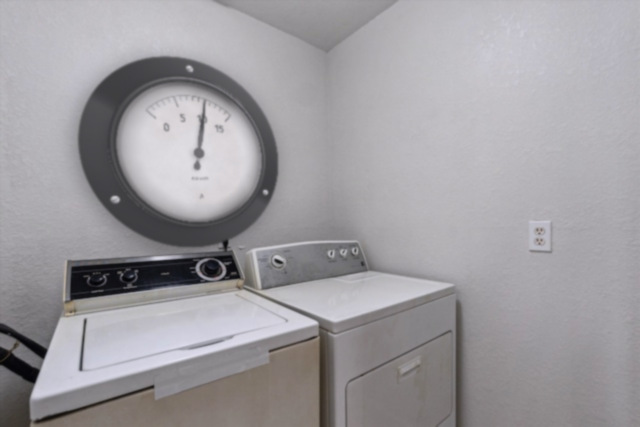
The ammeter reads 10 A
